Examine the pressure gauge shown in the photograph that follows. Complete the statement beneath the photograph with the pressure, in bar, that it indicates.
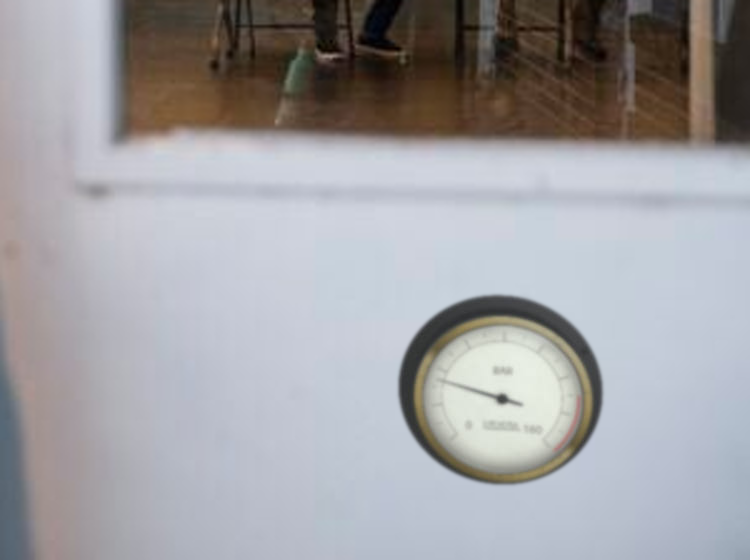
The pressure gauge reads 35 bar
